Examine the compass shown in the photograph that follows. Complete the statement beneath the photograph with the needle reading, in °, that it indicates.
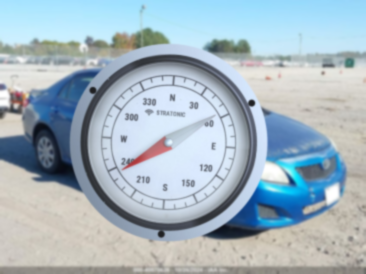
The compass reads 235 °
